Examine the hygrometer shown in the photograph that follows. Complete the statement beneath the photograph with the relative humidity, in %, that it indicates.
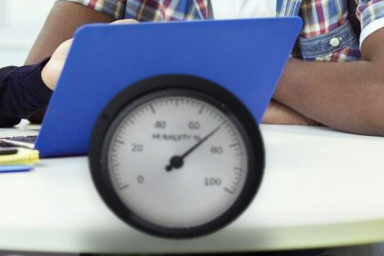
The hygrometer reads 70 %
